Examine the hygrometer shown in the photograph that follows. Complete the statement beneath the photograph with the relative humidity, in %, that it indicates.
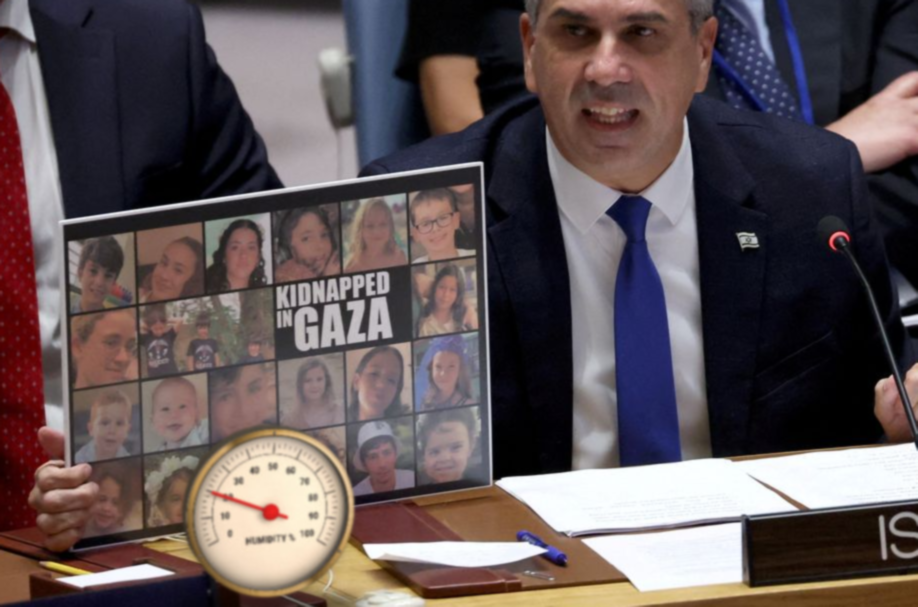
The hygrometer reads 20 %
